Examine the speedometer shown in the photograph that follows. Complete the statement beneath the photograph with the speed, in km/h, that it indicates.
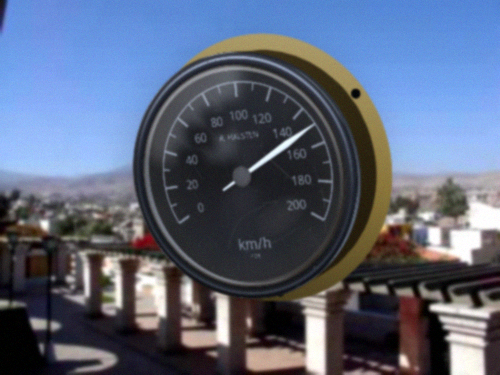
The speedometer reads 150 km/h
